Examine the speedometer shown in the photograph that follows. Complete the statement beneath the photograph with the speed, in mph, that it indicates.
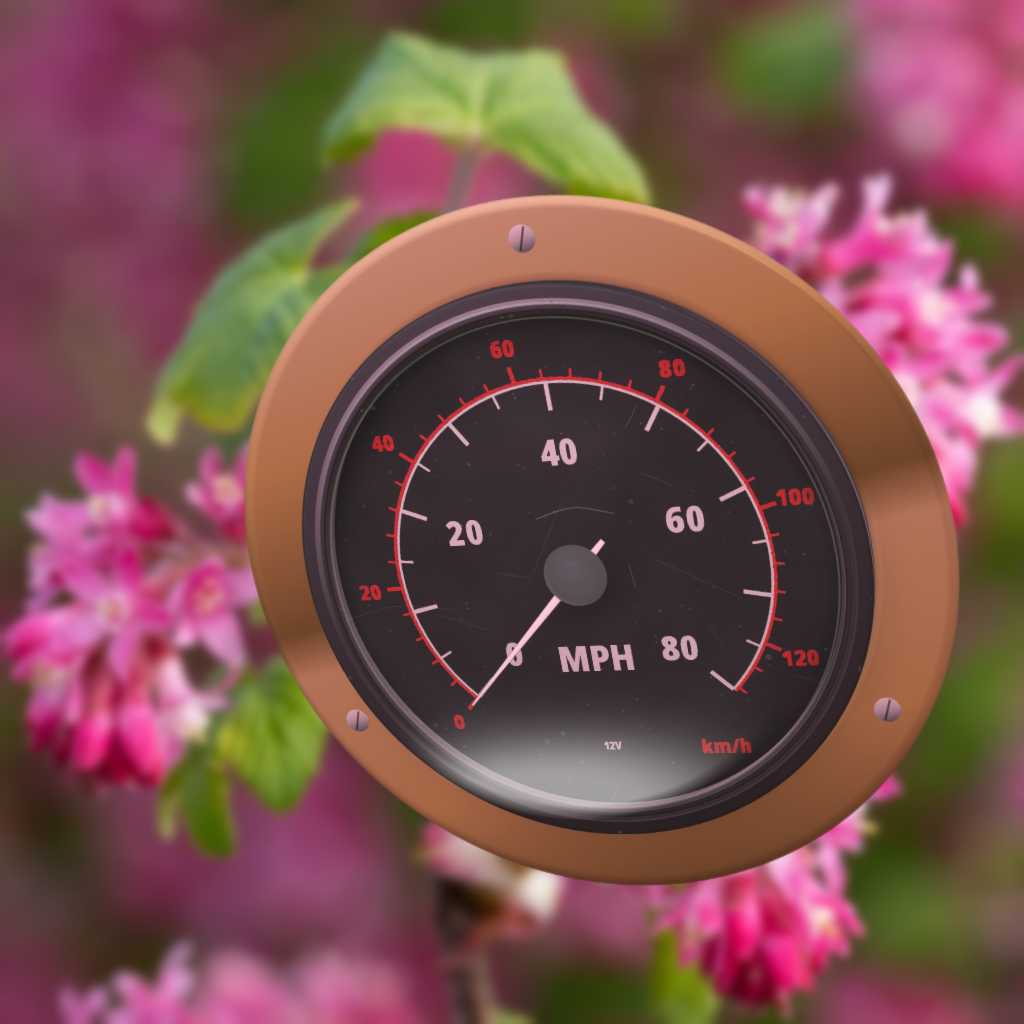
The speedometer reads 0 mph
